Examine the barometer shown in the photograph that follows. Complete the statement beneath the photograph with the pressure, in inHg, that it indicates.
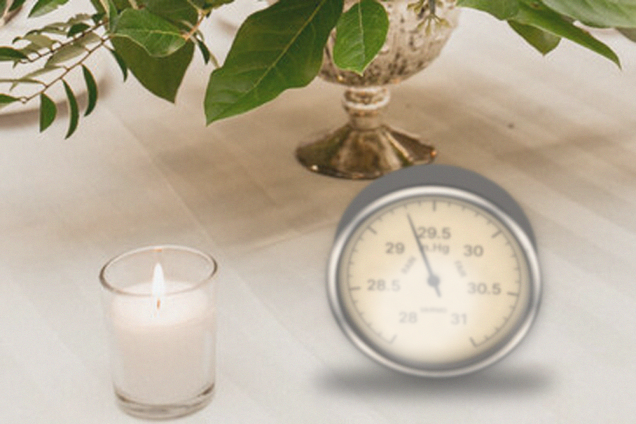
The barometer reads 29.3 inHg
